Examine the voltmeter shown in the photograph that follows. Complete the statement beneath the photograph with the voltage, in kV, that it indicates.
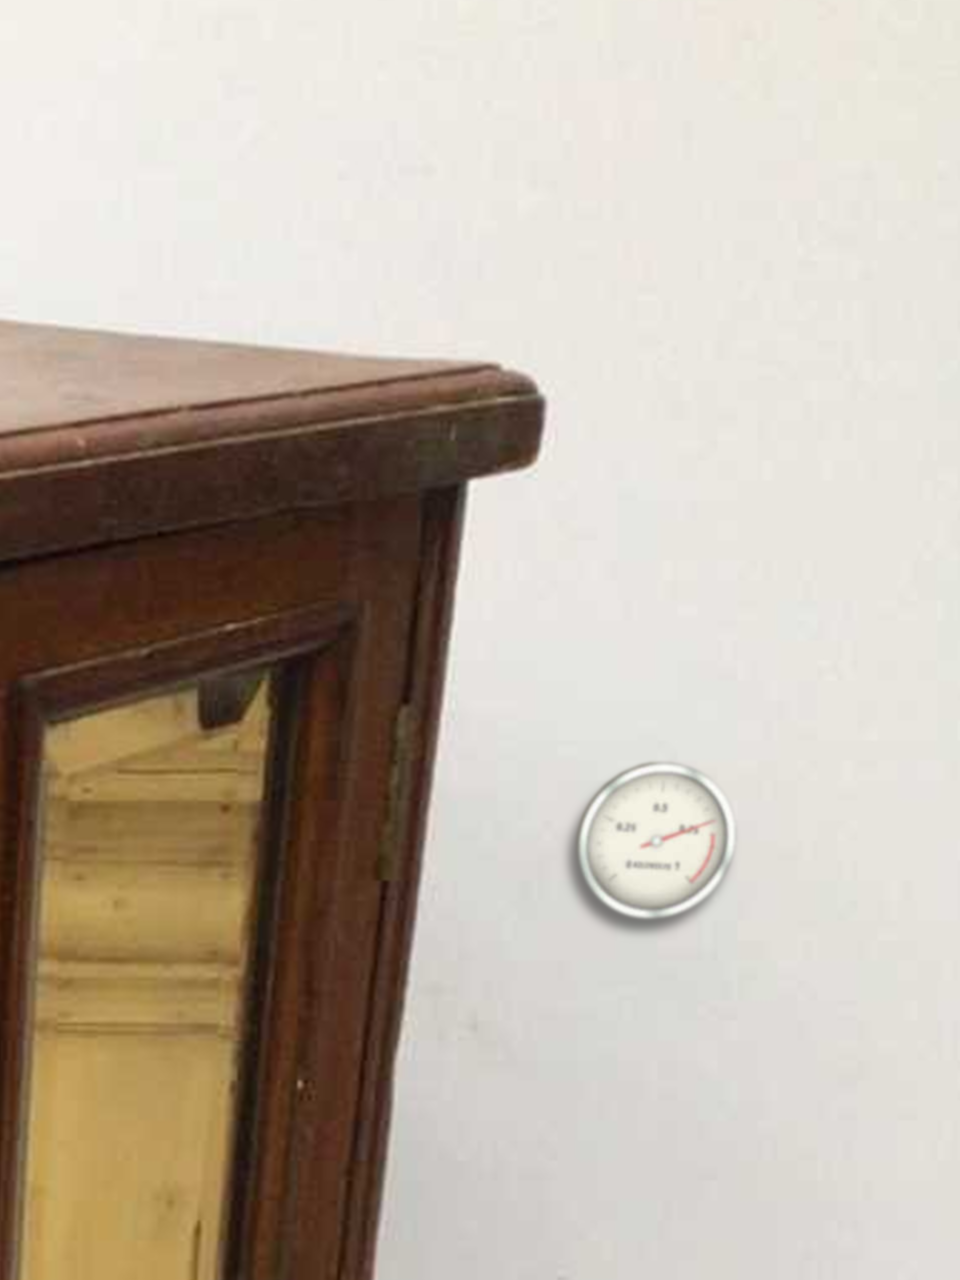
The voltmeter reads 0.75 kV
